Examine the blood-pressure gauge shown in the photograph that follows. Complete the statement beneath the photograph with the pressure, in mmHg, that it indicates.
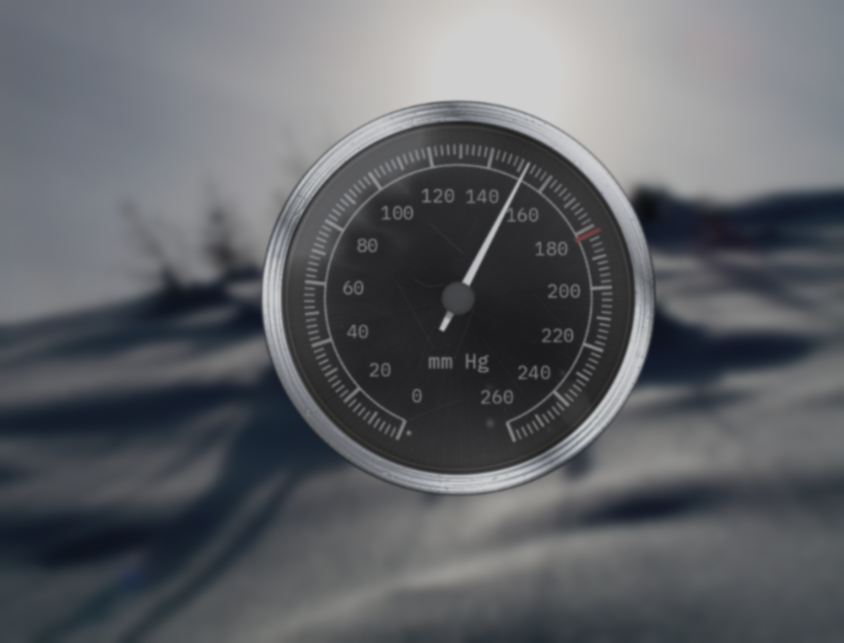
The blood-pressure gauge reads 152 mmHg
